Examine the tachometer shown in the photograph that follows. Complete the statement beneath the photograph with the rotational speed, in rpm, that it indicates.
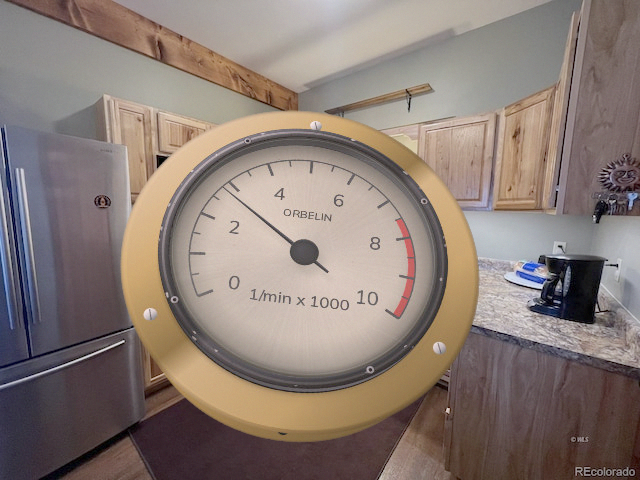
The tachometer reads 2750 rpm
